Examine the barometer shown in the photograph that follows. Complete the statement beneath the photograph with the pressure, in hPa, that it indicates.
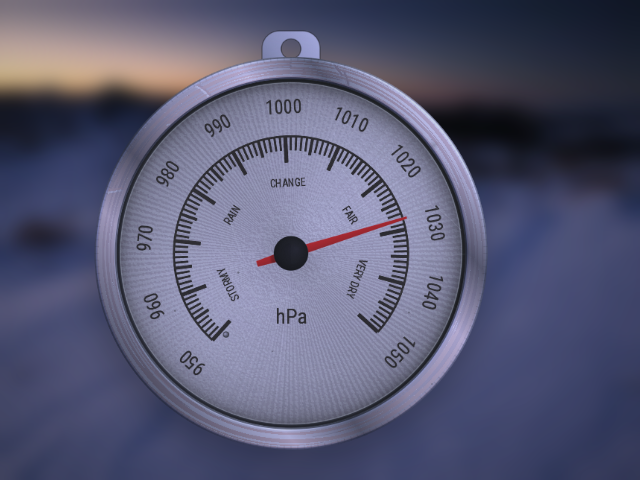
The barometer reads 1028 hPa
